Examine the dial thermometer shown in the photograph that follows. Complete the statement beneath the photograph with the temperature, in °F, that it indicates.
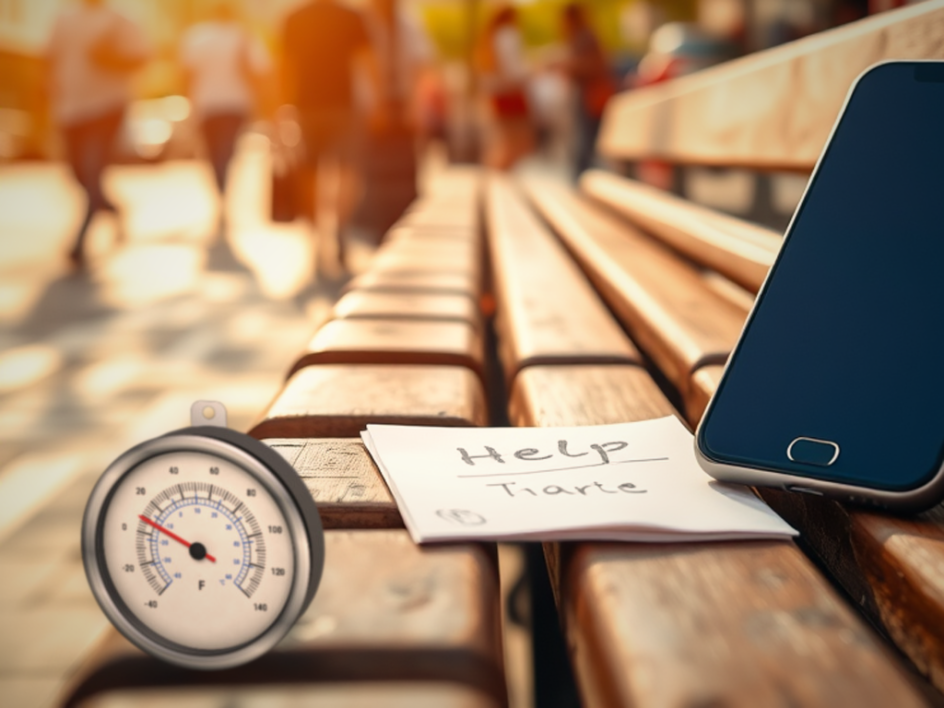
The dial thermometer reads 10 °F
